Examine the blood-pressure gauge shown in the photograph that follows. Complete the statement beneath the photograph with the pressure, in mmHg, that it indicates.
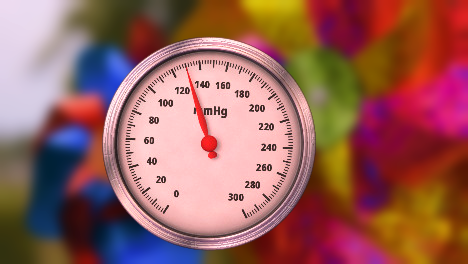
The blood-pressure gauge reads 130 mmHg
